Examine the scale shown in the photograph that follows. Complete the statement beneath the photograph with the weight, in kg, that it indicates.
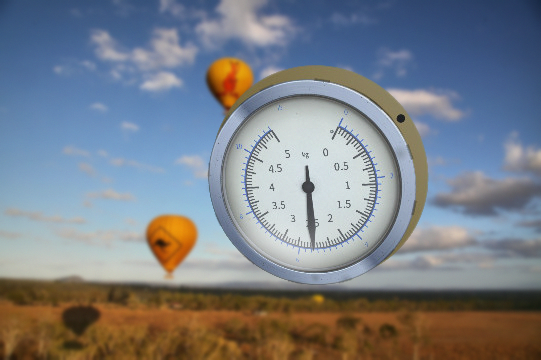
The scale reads 2.5 kg
